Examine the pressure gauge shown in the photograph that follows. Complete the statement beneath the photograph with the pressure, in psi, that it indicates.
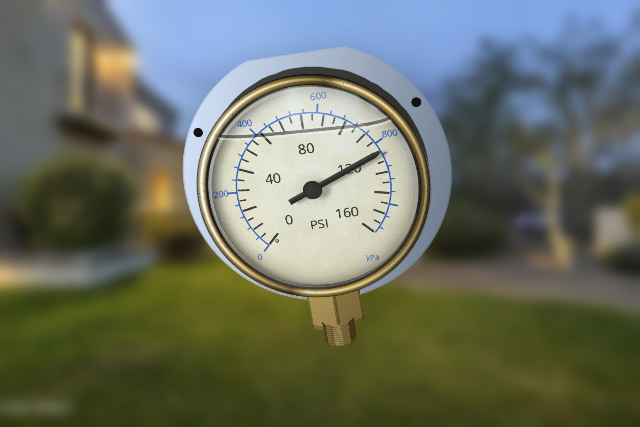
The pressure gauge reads 120 psi
